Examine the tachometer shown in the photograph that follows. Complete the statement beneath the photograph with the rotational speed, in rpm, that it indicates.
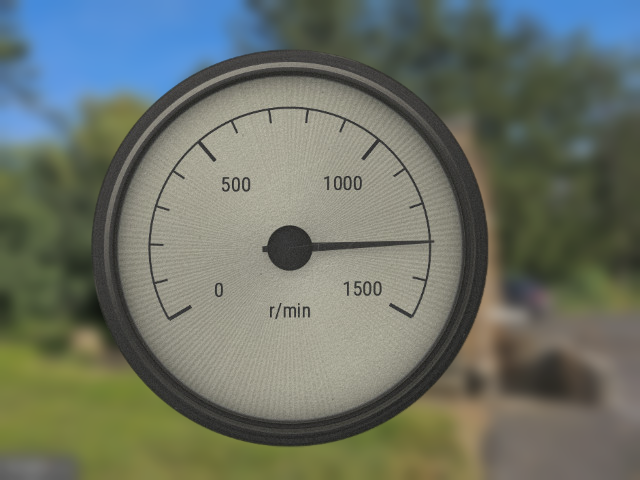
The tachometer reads 1300 rpm
